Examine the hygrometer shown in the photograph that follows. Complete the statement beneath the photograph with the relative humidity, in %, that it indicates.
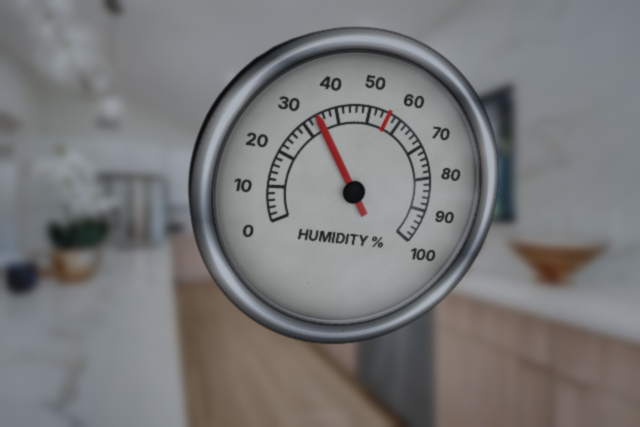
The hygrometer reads 34 %
